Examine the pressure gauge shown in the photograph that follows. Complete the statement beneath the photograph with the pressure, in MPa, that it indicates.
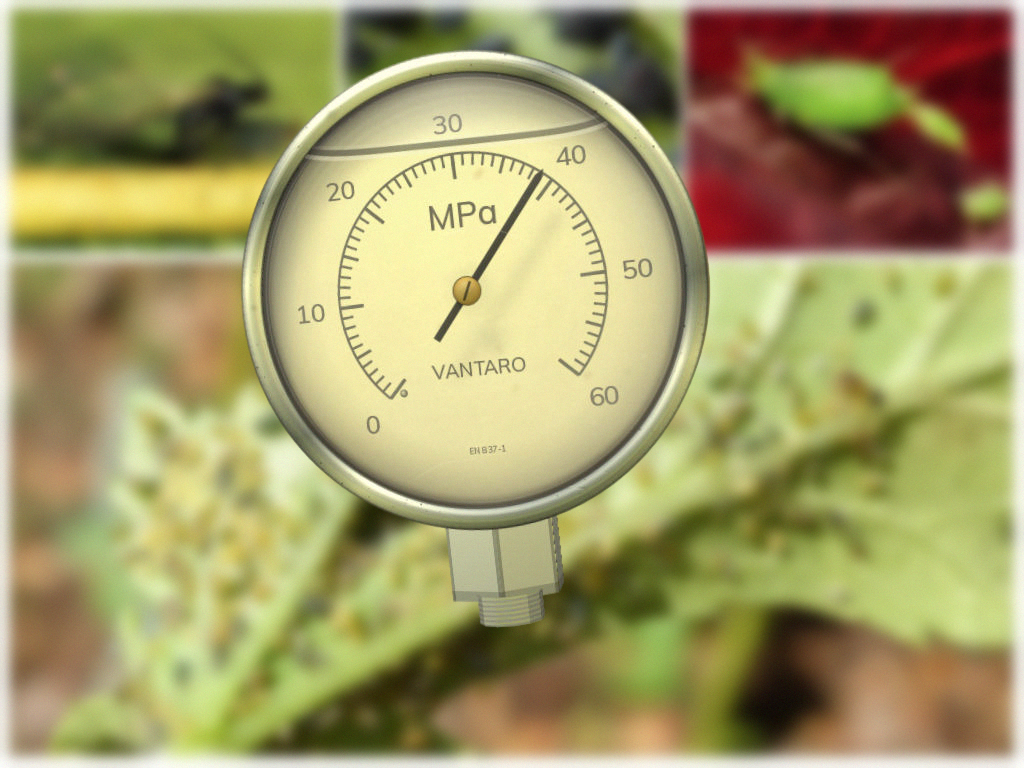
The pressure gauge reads 39 MPa
